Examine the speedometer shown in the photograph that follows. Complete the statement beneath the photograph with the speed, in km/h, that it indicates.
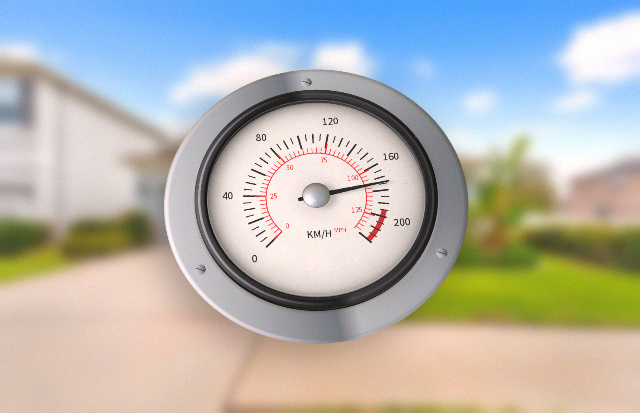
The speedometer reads 175 km/h
